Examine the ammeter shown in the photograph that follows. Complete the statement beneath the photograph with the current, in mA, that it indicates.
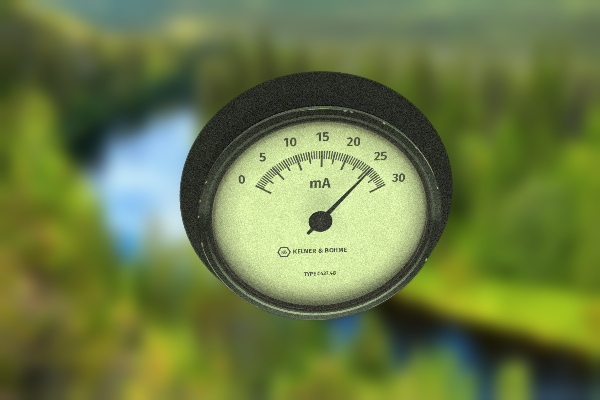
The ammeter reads 25 mA
